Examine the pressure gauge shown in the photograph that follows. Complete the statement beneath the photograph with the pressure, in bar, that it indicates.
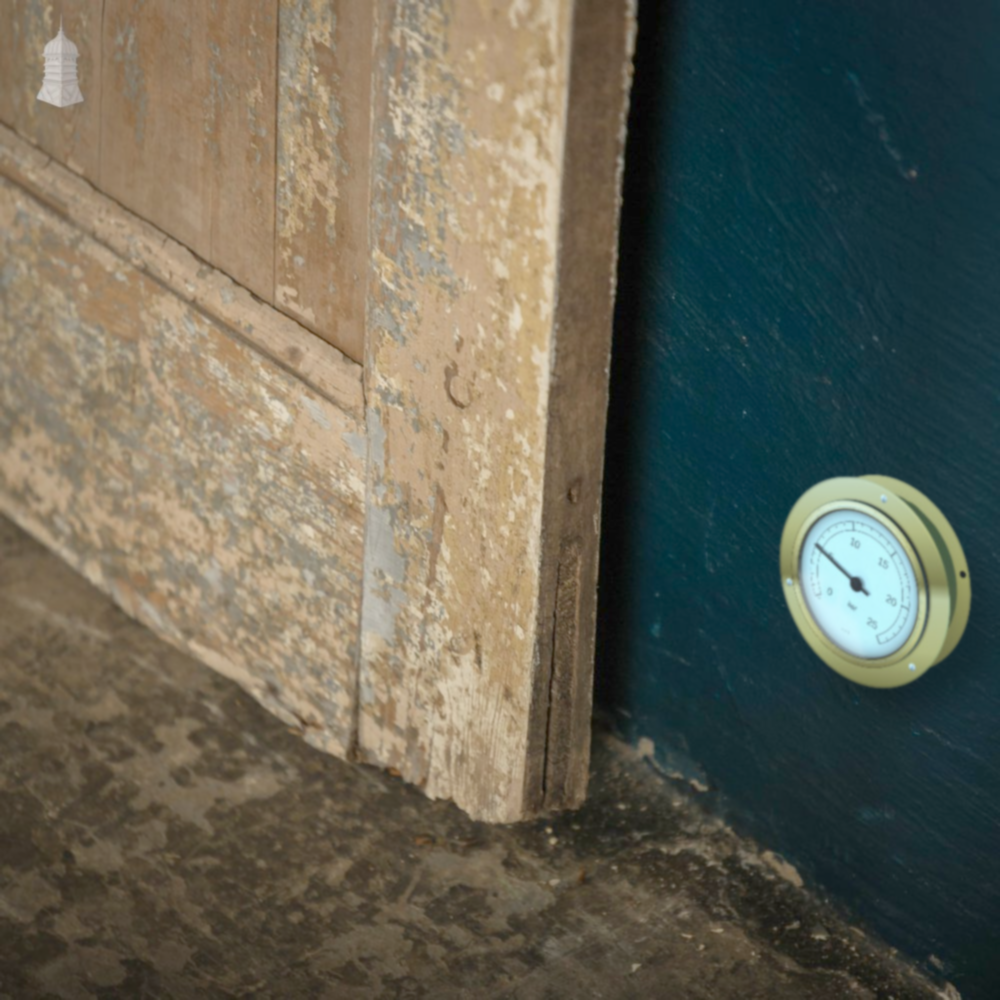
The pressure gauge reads 5 bar
